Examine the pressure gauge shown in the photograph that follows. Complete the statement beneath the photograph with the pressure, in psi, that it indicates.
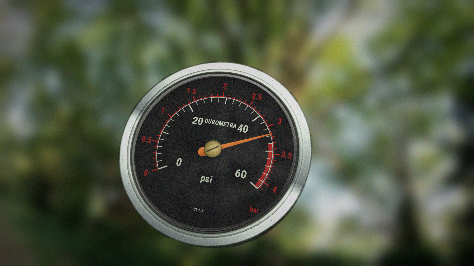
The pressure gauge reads 46 psi
